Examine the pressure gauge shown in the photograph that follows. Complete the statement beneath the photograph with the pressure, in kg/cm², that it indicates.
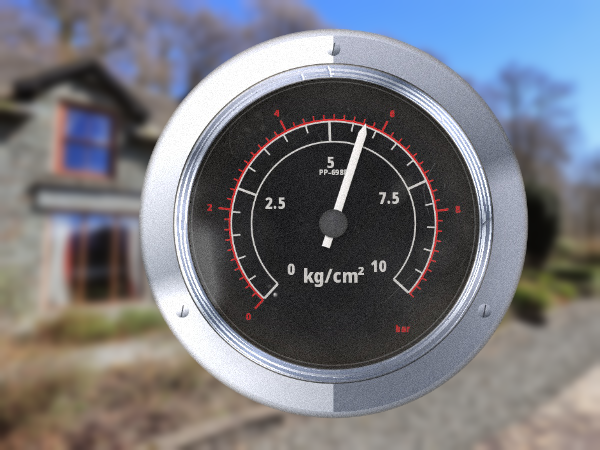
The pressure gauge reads 5.75 kg/cm²
